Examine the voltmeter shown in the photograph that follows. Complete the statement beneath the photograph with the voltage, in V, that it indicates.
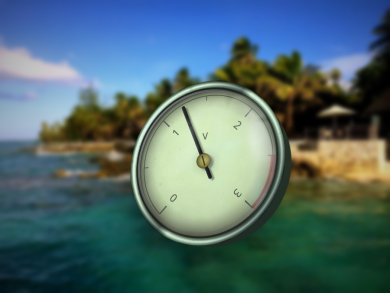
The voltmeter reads 1.25 V
